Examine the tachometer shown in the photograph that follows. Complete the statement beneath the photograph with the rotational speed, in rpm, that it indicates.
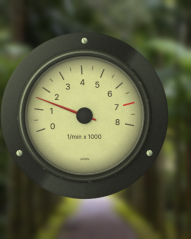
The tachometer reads 1500 rpm
